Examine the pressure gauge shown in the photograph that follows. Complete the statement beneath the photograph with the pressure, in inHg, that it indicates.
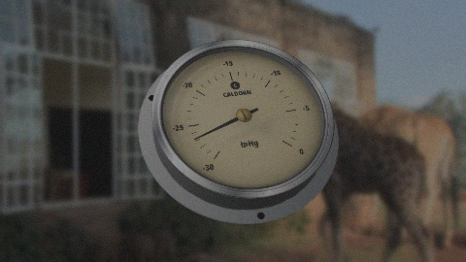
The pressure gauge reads -27 inHg
